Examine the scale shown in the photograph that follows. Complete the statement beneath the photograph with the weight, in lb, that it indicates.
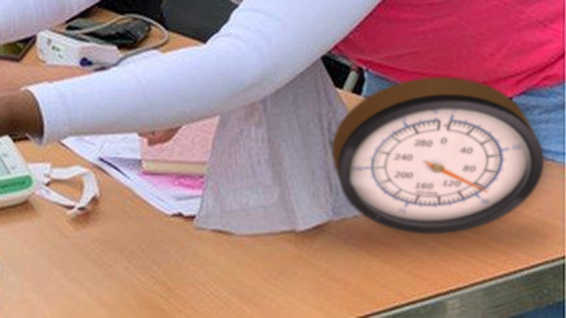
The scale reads 100 lb
